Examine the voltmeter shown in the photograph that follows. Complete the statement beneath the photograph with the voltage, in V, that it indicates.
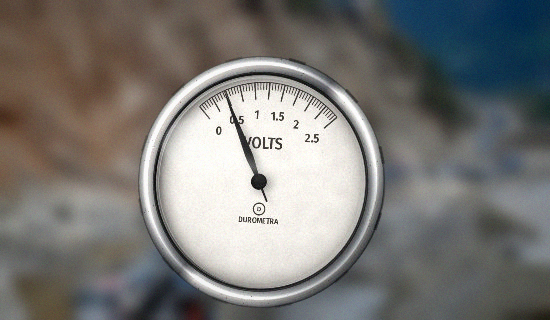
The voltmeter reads 0.5 V
